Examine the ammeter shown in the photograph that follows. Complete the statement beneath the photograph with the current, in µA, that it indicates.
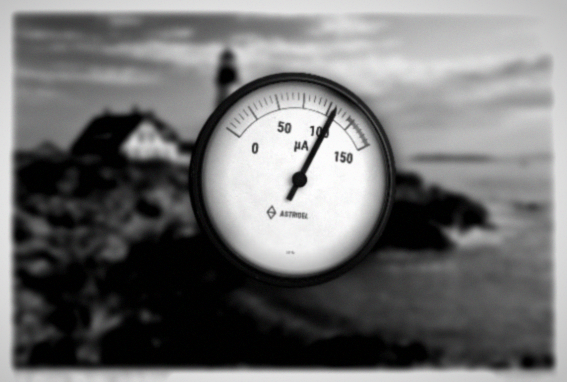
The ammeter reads 105 µA
